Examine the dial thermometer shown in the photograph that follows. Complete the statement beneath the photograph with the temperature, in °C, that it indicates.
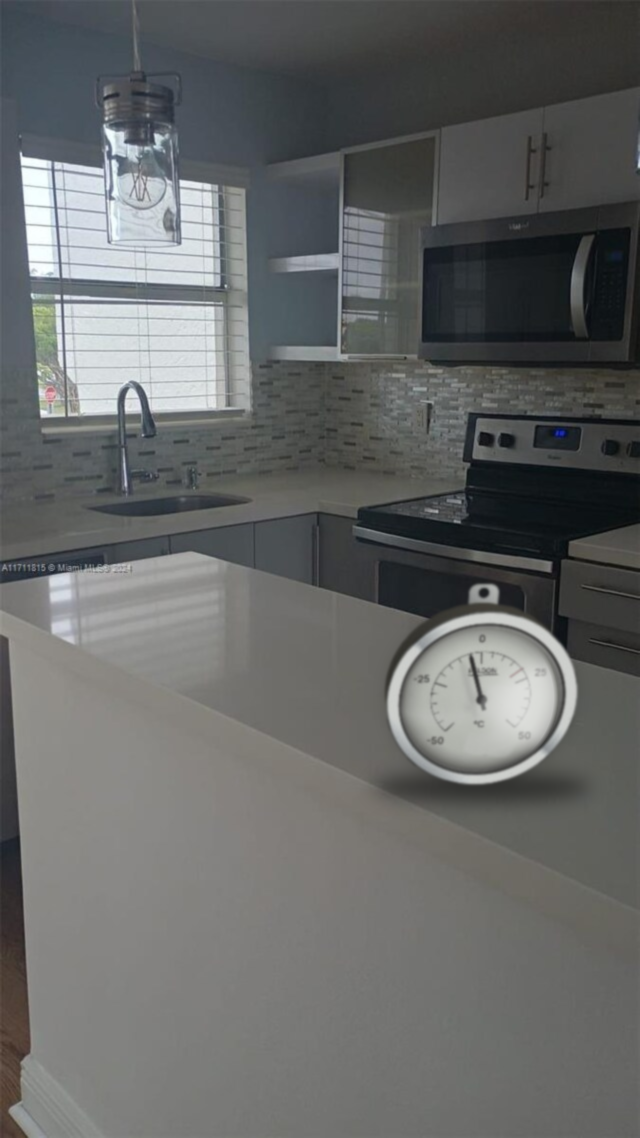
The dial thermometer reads -5 °C
